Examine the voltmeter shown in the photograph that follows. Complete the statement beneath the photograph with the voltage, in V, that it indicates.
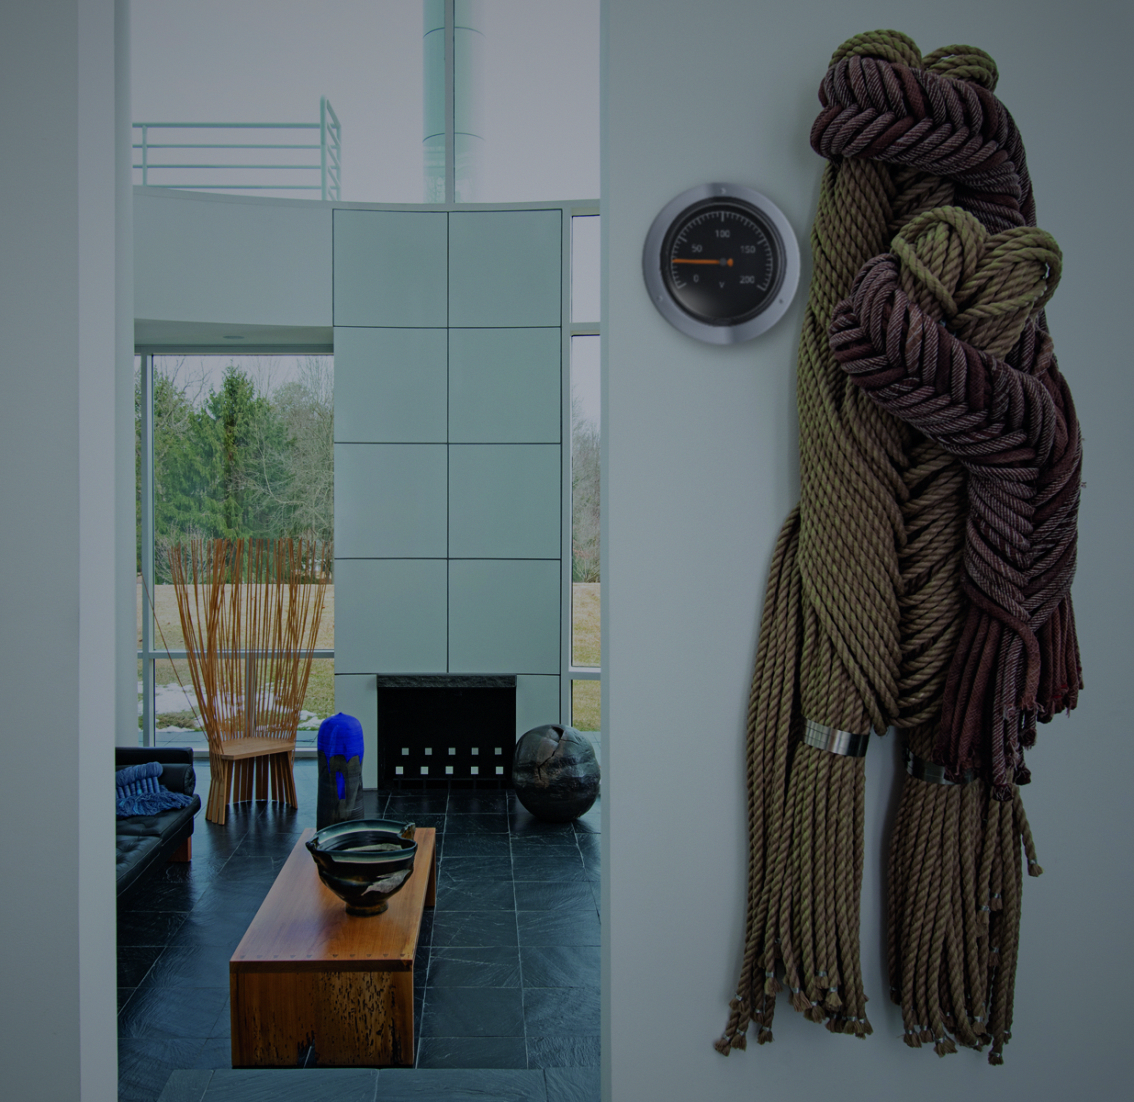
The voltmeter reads 25 V
